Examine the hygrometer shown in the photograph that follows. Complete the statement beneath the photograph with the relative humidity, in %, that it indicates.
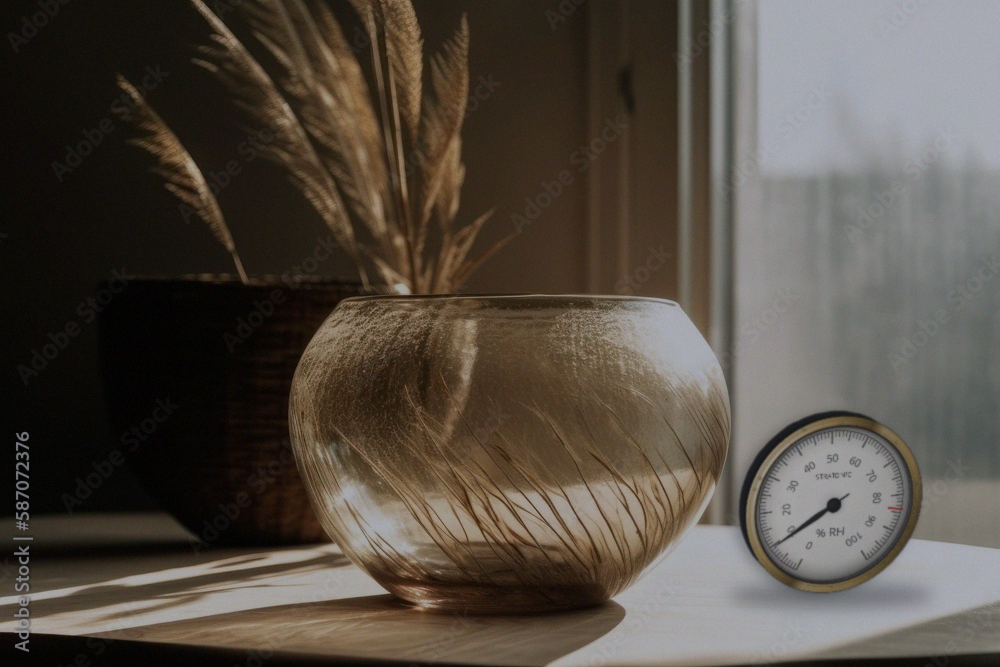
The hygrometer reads 10 %
